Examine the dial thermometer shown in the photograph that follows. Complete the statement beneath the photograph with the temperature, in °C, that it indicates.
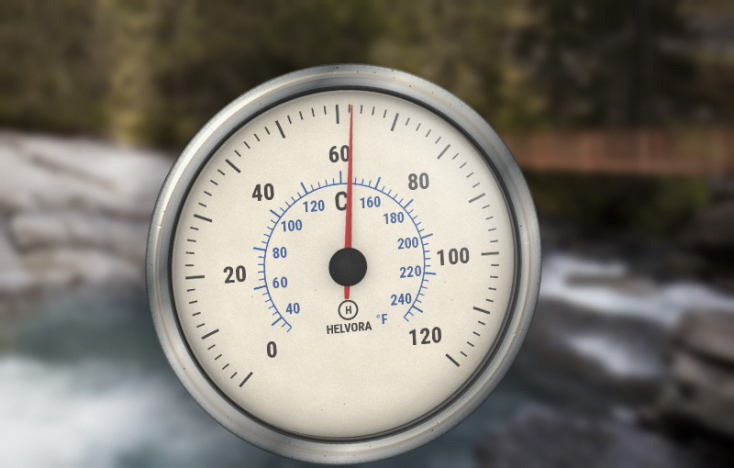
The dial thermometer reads 62 °C
